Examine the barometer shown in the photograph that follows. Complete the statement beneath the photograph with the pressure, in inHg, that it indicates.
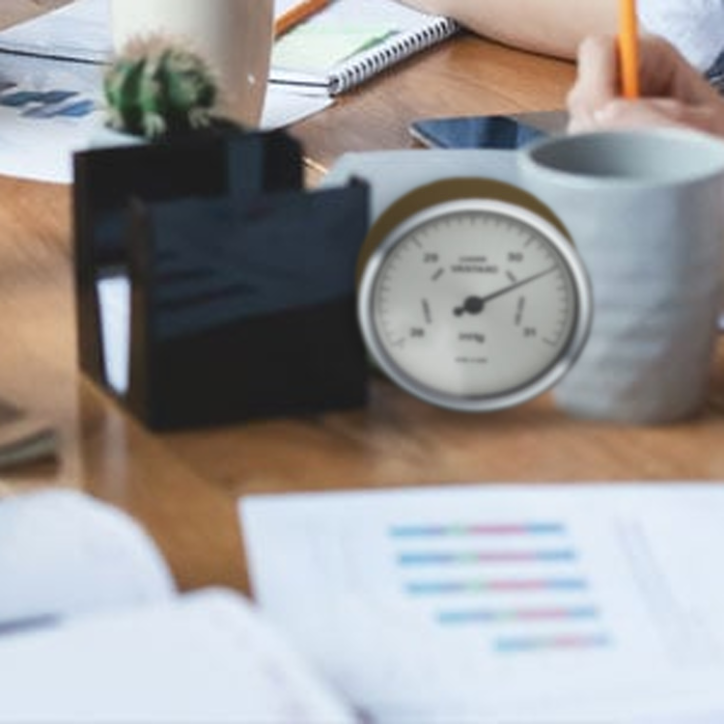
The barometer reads 30.3 inHg
